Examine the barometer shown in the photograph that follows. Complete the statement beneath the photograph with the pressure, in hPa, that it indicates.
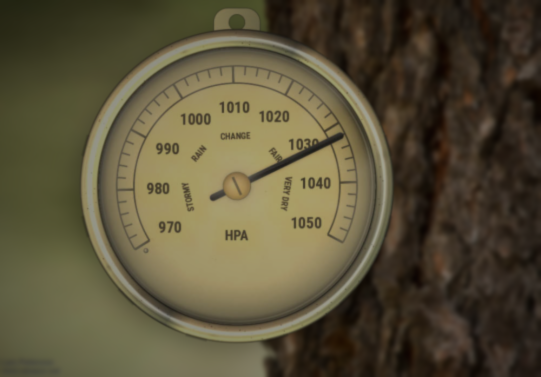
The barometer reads 1032 hPa
